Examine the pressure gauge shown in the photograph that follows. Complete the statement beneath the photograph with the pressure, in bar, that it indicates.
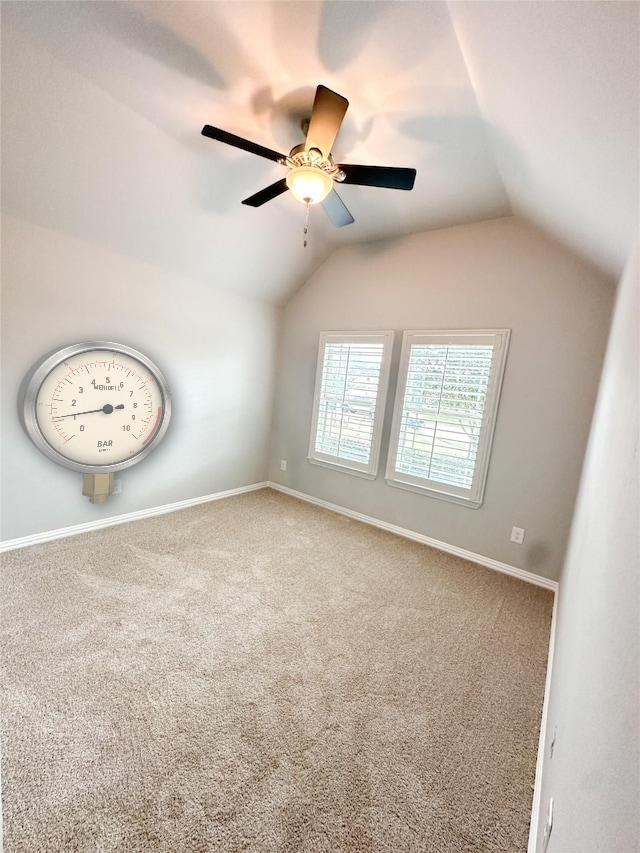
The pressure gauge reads 1.2 bar
